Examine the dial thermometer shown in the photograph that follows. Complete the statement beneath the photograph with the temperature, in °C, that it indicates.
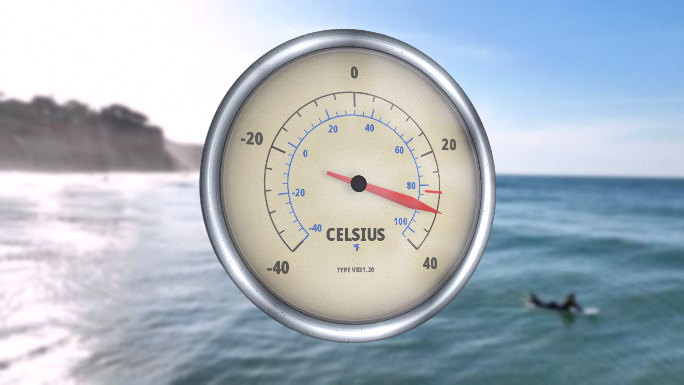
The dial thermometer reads 32 °C
